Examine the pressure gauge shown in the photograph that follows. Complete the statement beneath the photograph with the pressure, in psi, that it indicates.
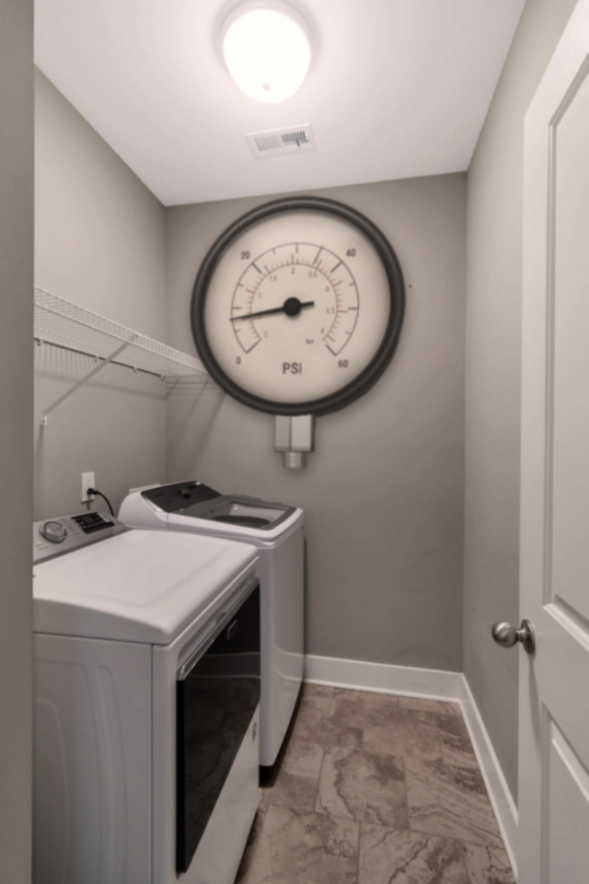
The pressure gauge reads 7.5 psi
